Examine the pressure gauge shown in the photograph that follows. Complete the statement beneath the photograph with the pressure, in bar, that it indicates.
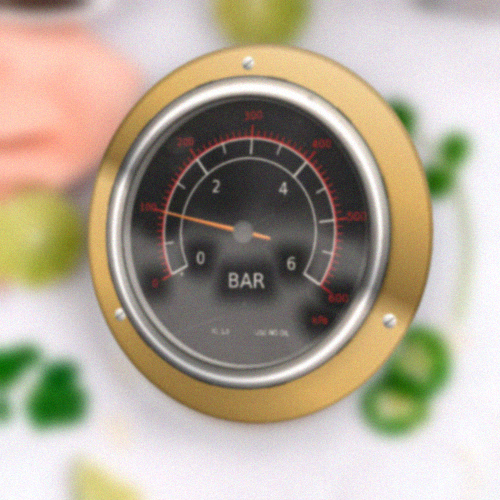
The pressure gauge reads 1 bar
